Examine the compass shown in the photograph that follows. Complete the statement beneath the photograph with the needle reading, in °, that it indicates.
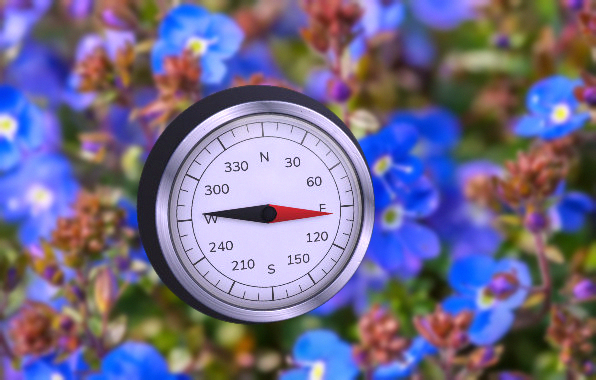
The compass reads 95 °
